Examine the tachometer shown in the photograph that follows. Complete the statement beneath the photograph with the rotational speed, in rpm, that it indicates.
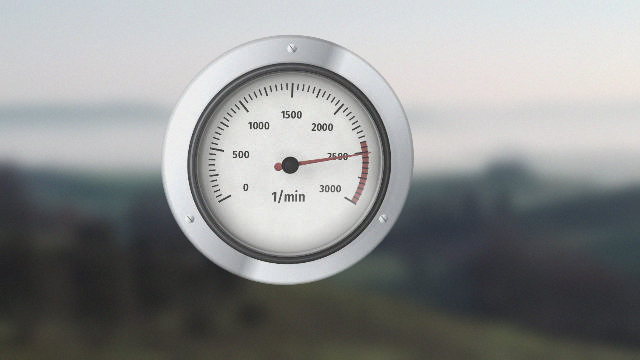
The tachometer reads 2500 rpm
